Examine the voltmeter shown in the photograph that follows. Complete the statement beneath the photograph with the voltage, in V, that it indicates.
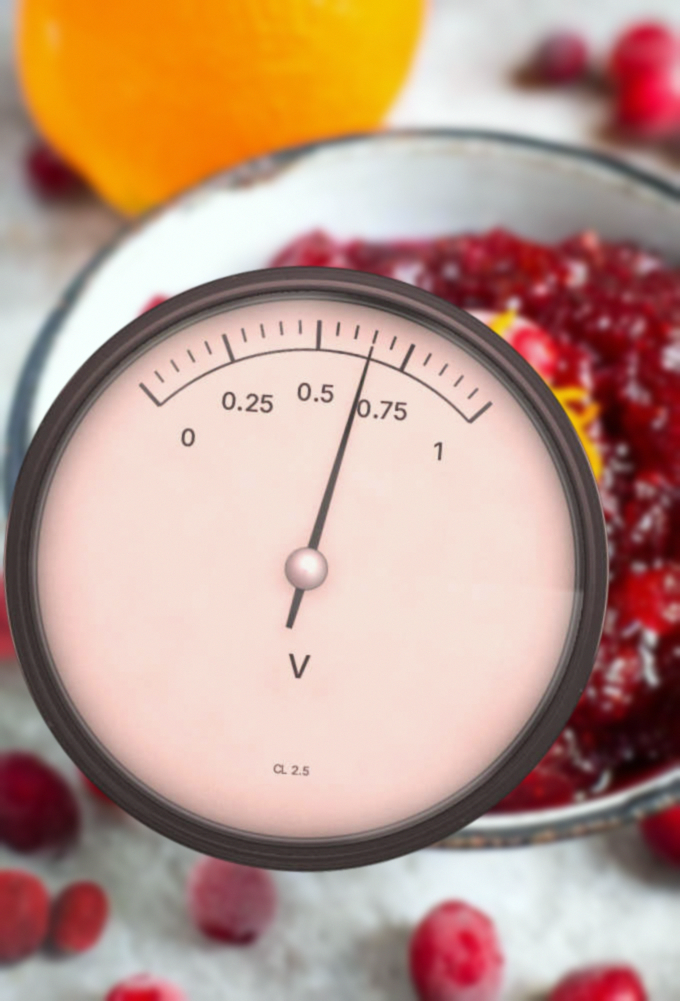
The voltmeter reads 0.65 V
